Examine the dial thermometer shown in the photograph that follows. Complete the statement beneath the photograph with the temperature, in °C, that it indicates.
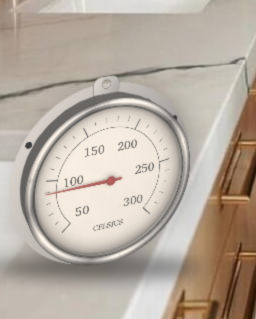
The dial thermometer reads 90 °C
